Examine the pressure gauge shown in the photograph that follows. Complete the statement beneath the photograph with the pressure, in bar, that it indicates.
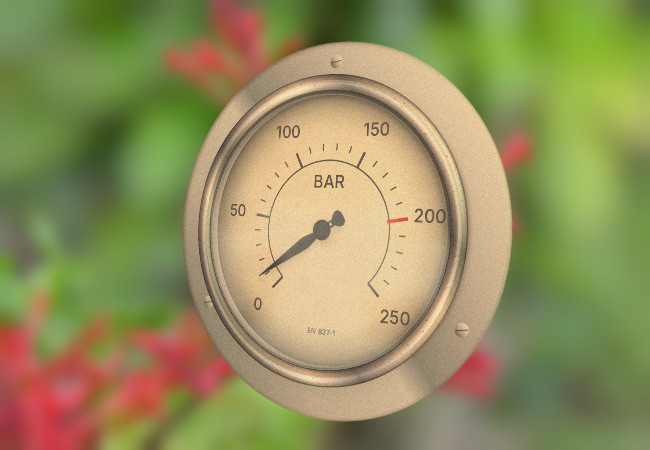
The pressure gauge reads 10 bar
